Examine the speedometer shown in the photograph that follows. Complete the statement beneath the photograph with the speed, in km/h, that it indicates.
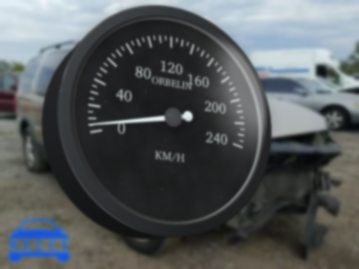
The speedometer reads 5 km/h
